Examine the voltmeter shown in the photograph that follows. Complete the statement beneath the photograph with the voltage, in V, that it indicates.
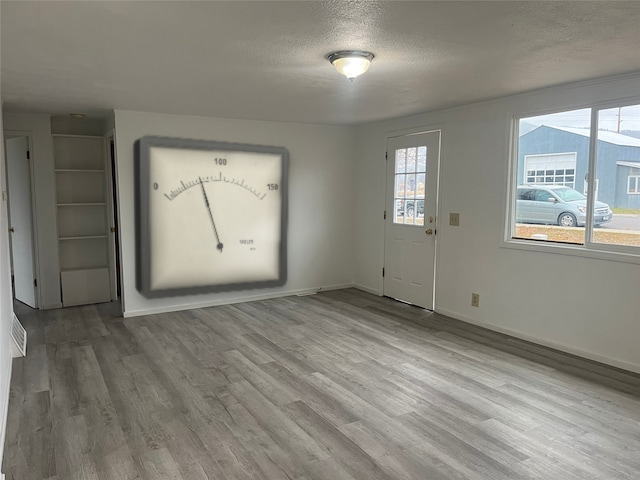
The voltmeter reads 75 V
